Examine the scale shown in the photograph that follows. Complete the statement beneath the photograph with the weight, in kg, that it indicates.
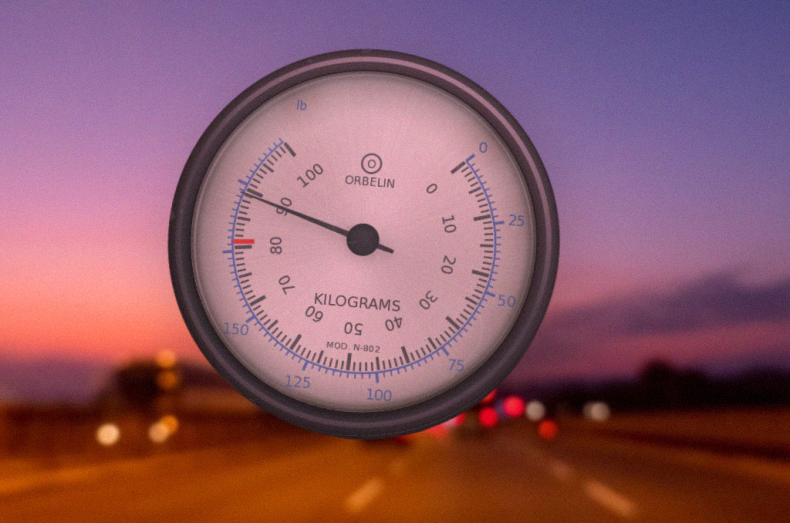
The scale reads 89 kg
